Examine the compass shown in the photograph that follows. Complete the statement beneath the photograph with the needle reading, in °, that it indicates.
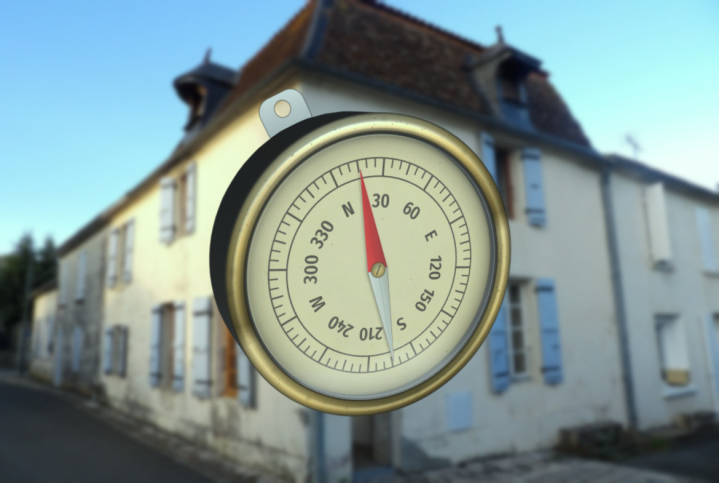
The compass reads 15 °
